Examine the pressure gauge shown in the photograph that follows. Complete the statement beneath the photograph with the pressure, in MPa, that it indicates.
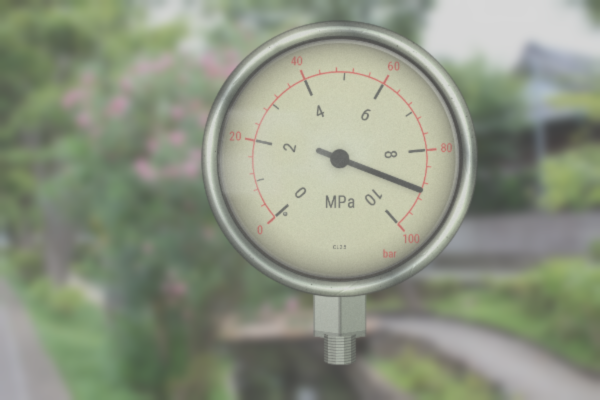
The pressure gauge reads 9 MPa
